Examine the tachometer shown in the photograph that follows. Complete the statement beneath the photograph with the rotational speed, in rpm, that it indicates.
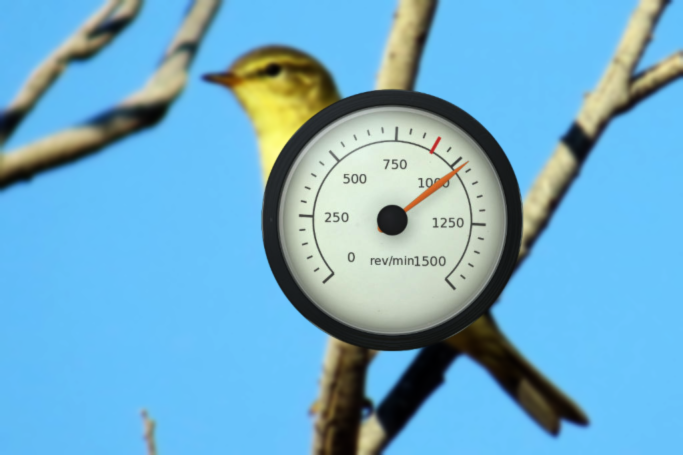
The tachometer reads 1025 rpm
